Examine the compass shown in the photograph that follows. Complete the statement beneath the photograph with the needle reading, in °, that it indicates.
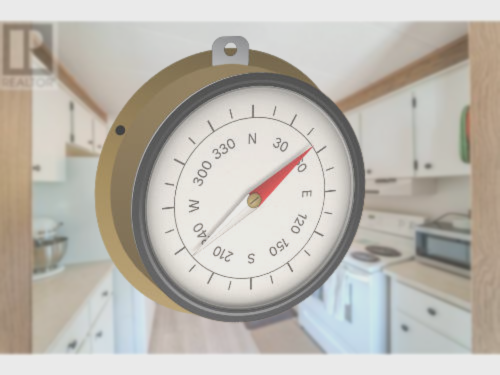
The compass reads 52.5 °
